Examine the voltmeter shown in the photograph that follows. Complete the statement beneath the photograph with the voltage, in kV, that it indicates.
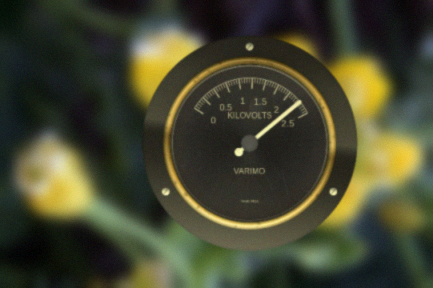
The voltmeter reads 2.25 kV
